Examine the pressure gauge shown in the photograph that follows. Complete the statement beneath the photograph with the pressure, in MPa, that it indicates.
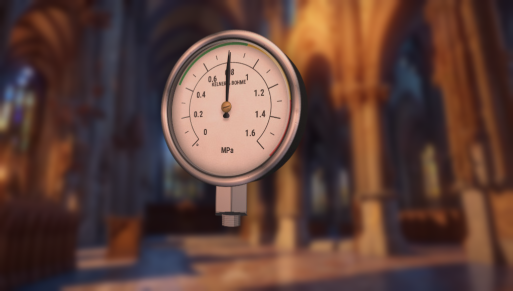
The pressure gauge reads 0.8 MPa
